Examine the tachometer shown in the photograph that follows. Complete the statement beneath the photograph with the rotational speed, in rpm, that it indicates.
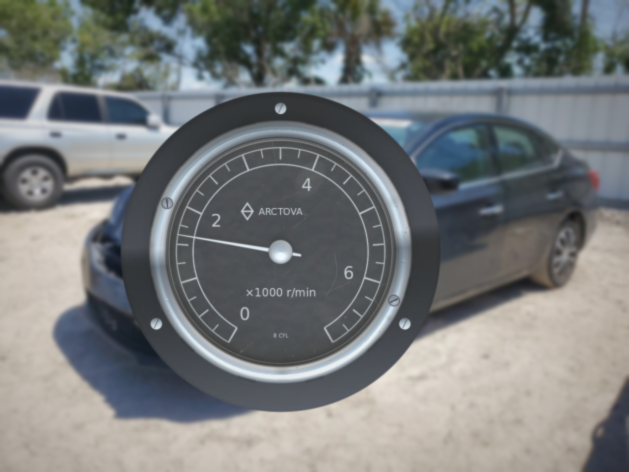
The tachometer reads 1625 rpm
